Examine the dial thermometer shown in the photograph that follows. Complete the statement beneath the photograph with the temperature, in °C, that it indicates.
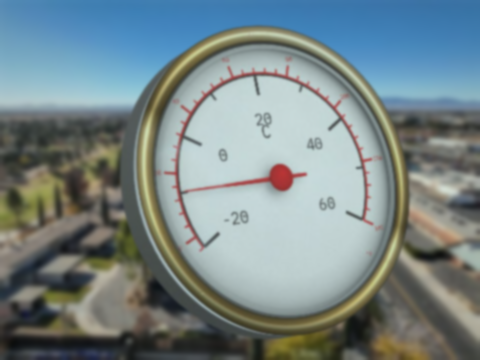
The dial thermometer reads -10 °C
